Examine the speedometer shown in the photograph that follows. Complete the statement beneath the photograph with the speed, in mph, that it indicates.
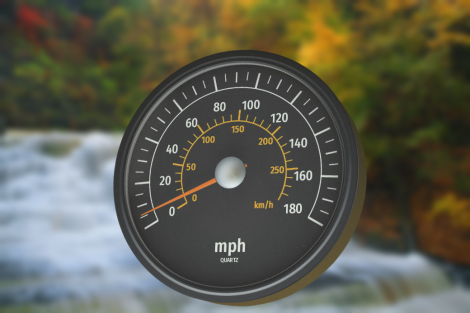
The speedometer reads 5 mph
